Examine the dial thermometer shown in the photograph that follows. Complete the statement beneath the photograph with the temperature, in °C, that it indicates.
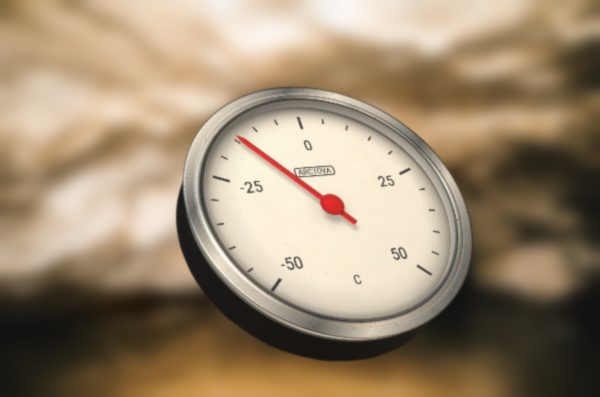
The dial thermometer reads -15 °C
